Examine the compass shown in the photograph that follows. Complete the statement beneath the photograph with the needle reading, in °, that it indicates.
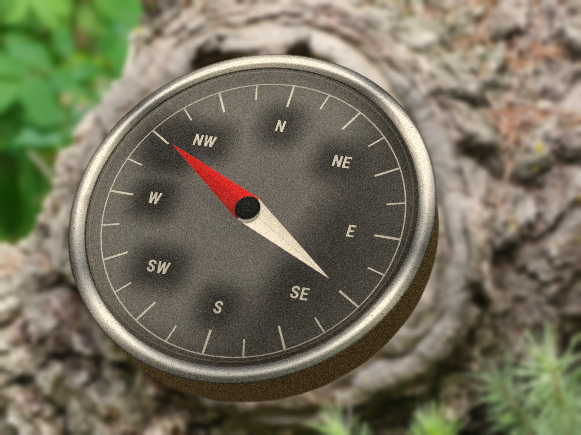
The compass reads 300 °
